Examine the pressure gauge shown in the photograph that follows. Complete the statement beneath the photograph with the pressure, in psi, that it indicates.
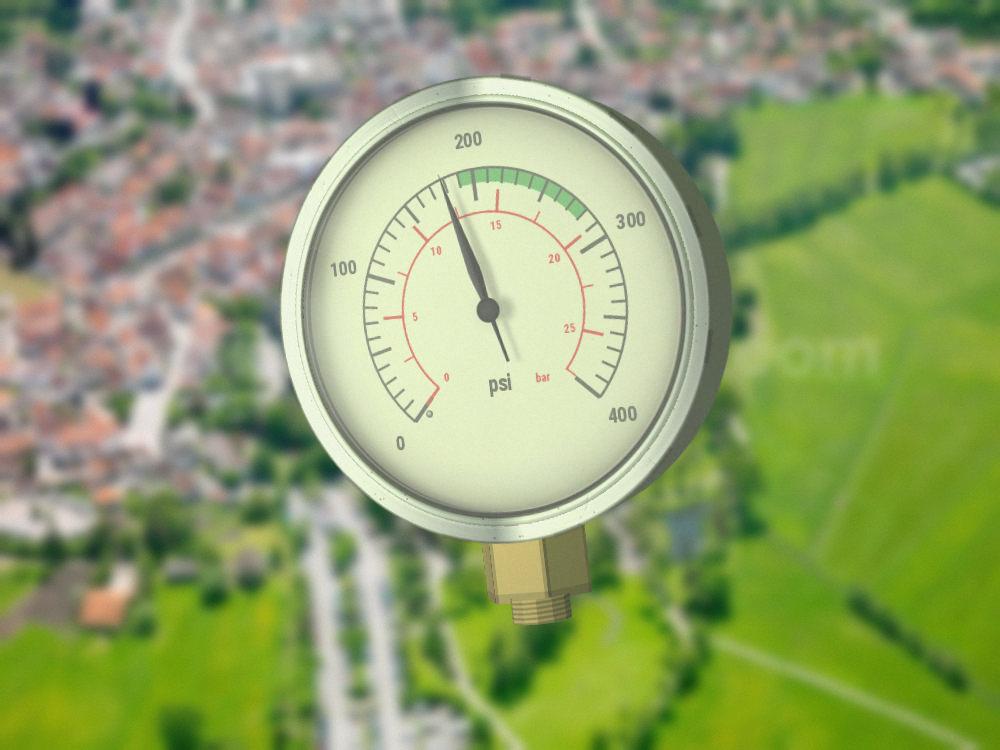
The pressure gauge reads 180 psi
